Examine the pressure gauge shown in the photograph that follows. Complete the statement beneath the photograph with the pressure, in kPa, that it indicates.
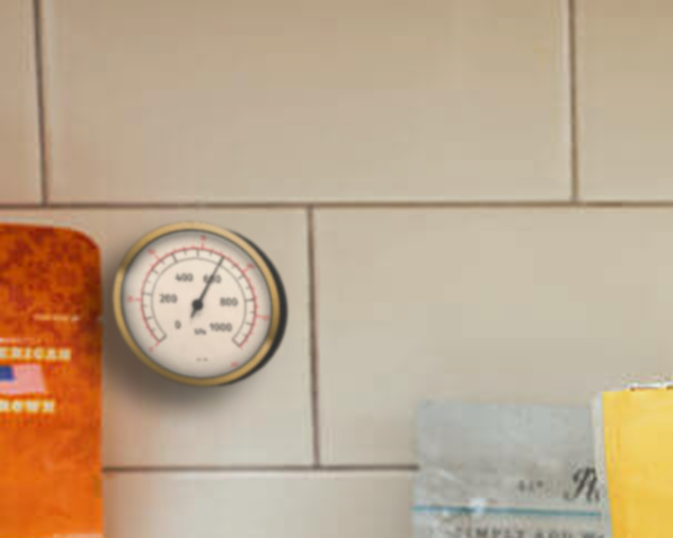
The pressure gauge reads 600 kPa
